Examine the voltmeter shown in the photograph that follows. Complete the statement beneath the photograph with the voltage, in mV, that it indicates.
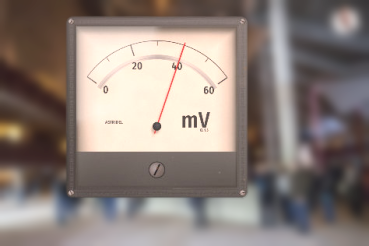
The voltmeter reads 40 mV
